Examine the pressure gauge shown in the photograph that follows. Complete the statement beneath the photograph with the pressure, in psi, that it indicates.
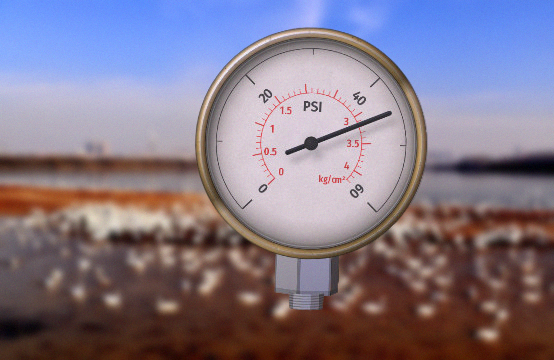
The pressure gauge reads 45 psi
